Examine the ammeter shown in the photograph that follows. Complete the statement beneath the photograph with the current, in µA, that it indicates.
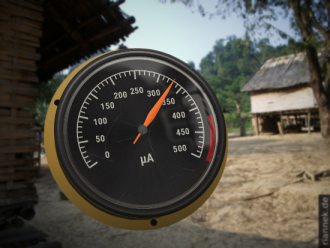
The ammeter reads 330 µA
